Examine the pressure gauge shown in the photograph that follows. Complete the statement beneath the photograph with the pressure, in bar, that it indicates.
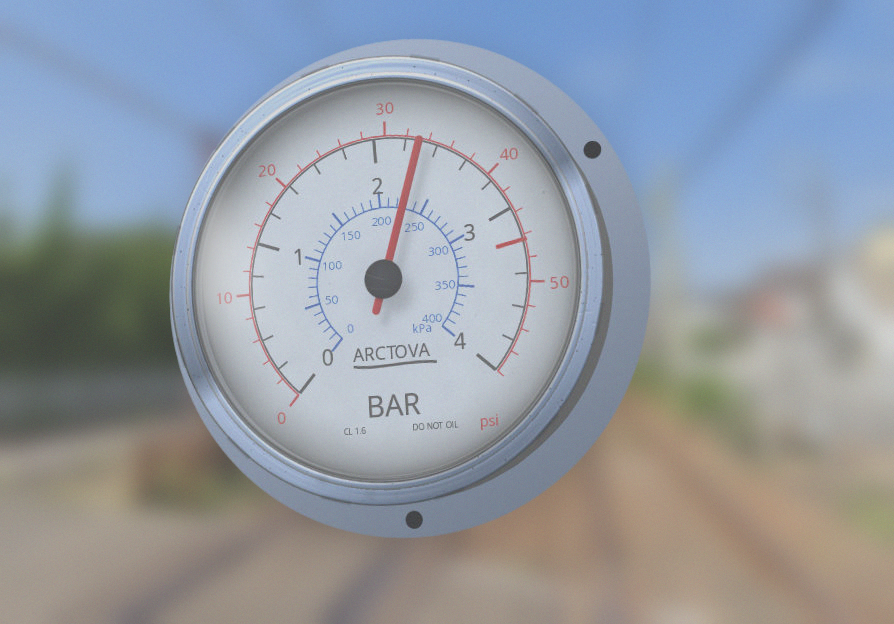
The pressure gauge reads 2.3 bar
